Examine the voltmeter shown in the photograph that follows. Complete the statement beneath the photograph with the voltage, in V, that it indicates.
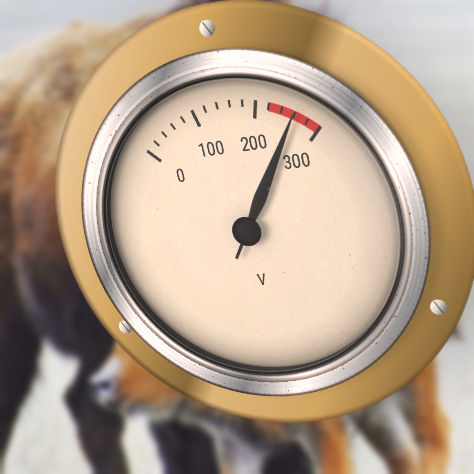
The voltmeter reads 260 V
